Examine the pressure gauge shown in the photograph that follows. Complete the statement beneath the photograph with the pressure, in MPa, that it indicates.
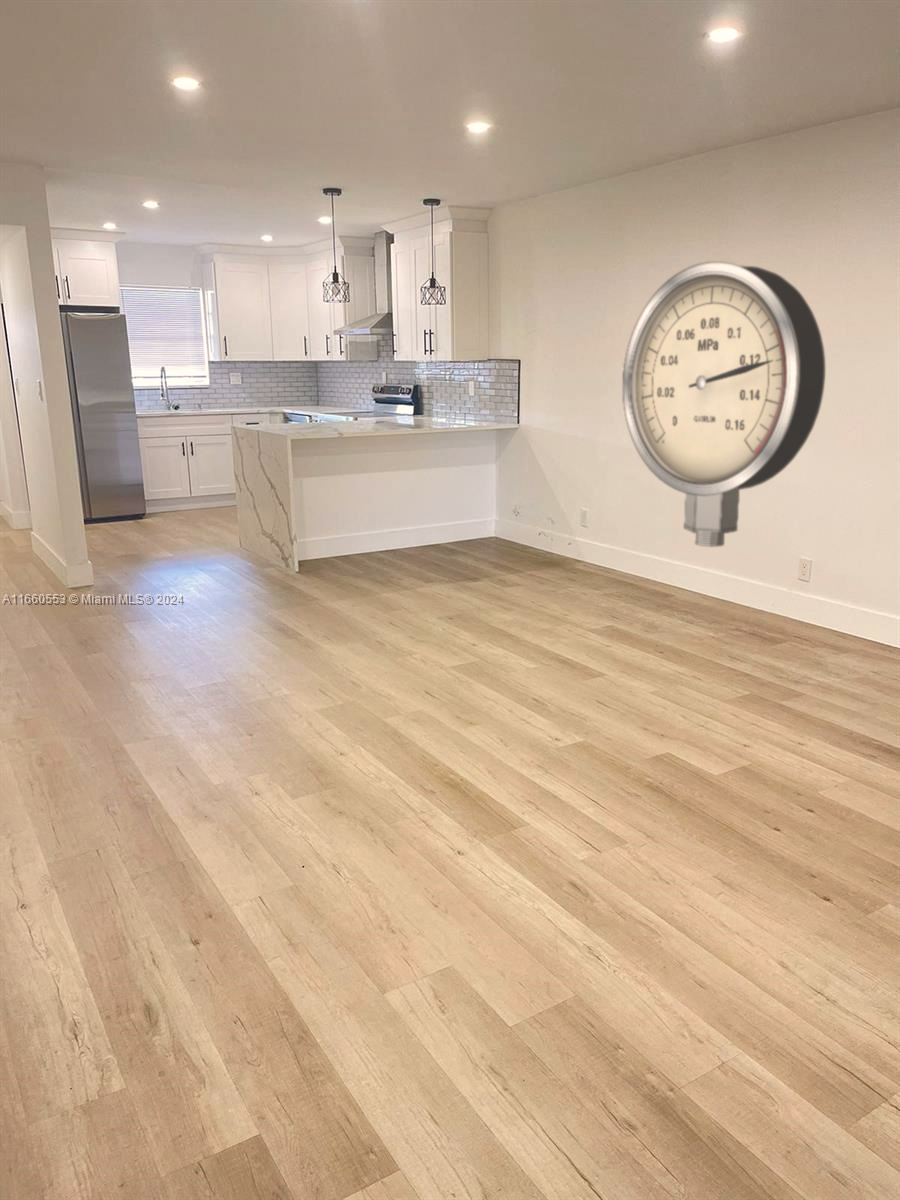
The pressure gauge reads 0.125 MPa
